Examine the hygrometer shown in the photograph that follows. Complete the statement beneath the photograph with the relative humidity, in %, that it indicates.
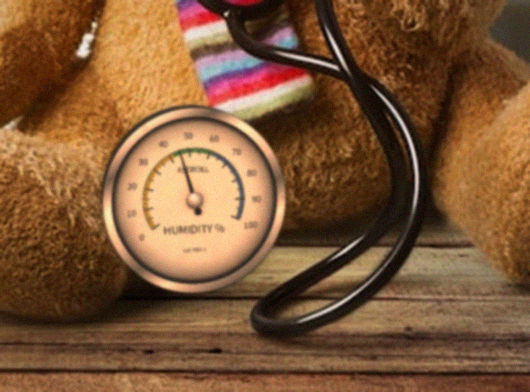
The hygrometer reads 45 %
